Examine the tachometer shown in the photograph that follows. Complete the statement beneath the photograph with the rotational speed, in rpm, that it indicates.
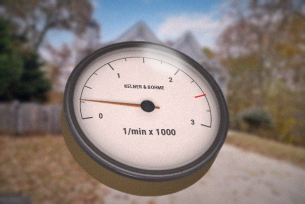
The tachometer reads 250 rpm
